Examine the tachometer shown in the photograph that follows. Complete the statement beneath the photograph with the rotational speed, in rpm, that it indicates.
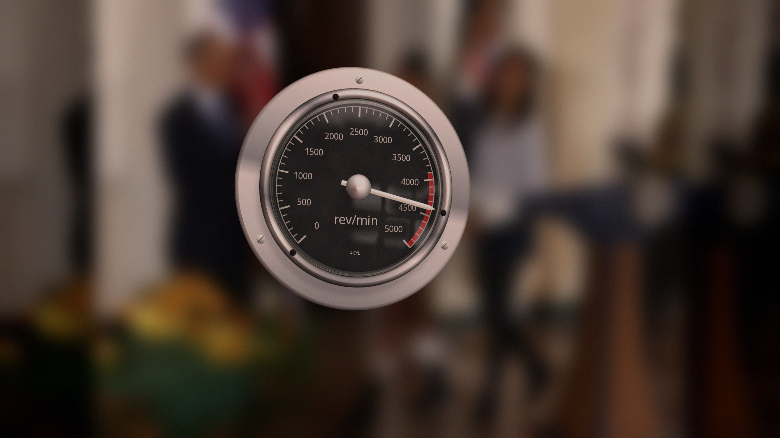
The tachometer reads 4400 rpm
